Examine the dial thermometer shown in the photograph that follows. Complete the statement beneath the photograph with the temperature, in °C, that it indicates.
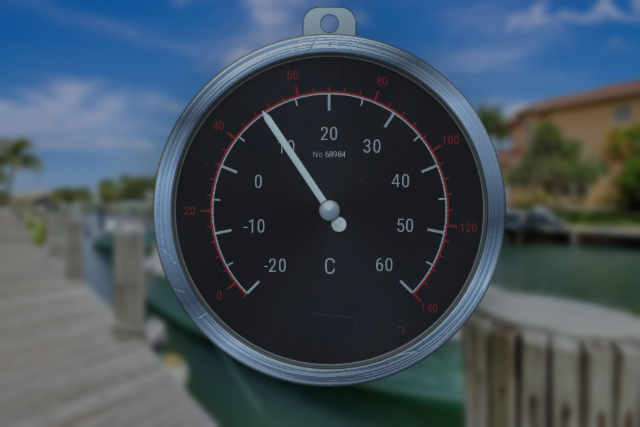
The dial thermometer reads 10 °C
